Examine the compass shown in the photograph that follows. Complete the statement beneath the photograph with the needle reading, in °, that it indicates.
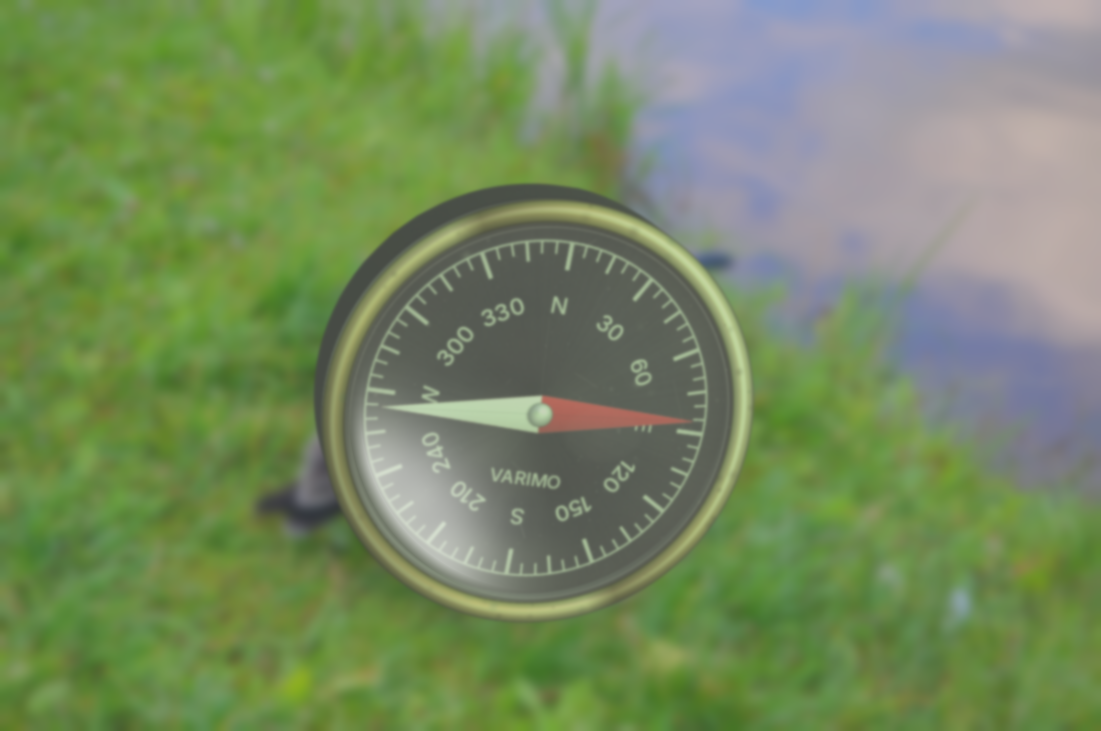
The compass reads 85 °
